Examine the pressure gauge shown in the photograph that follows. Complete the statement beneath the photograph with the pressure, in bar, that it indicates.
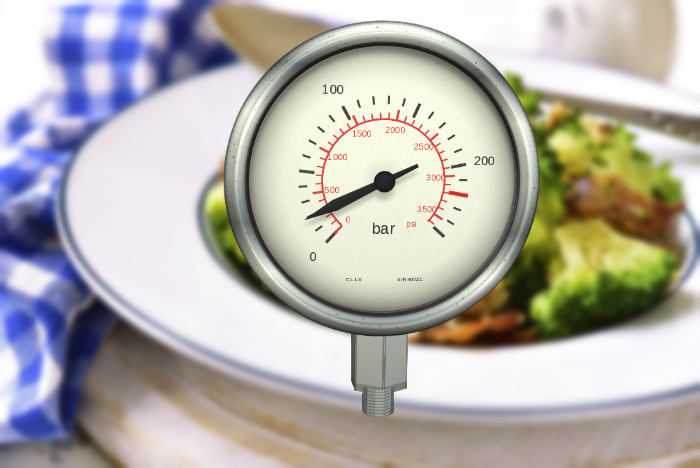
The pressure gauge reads 20 bar
